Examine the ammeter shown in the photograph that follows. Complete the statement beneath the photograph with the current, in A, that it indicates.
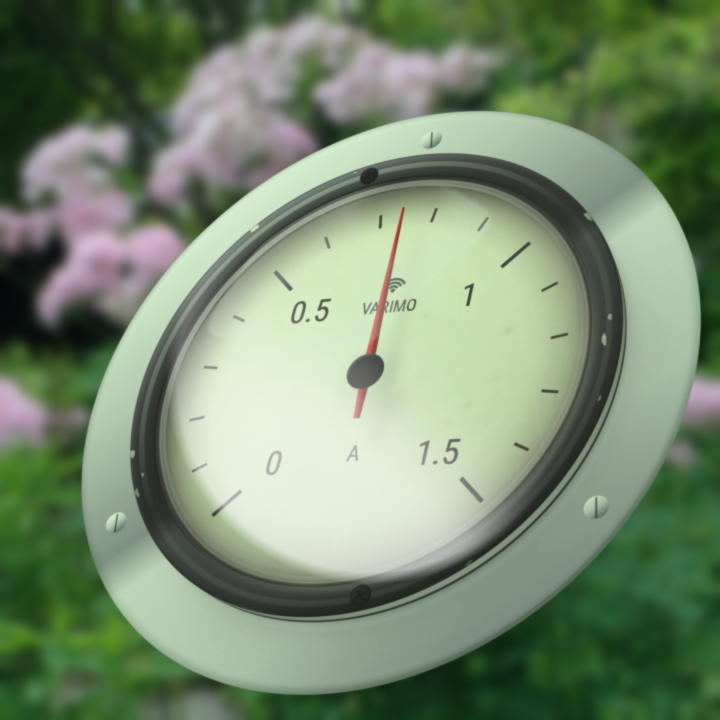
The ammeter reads 0.75 A
